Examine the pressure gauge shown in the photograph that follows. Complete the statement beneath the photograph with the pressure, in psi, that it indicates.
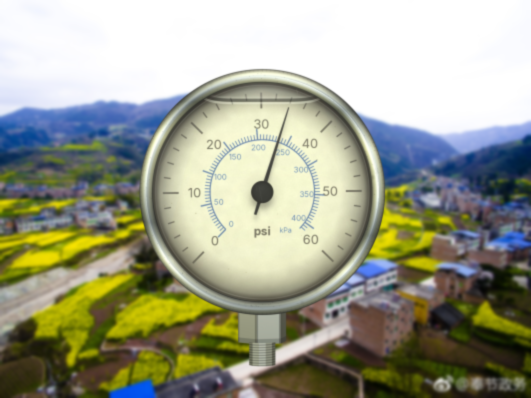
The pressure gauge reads 34 psi
